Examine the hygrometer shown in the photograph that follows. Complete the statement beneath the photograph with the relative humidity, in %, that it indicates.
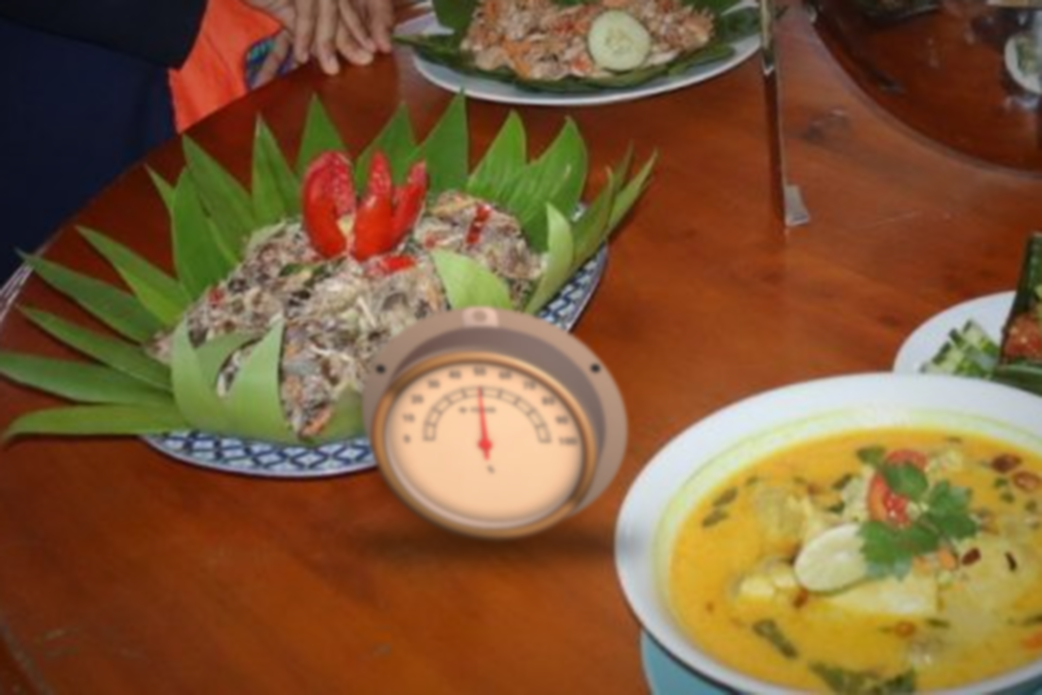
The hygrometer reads 50 %
